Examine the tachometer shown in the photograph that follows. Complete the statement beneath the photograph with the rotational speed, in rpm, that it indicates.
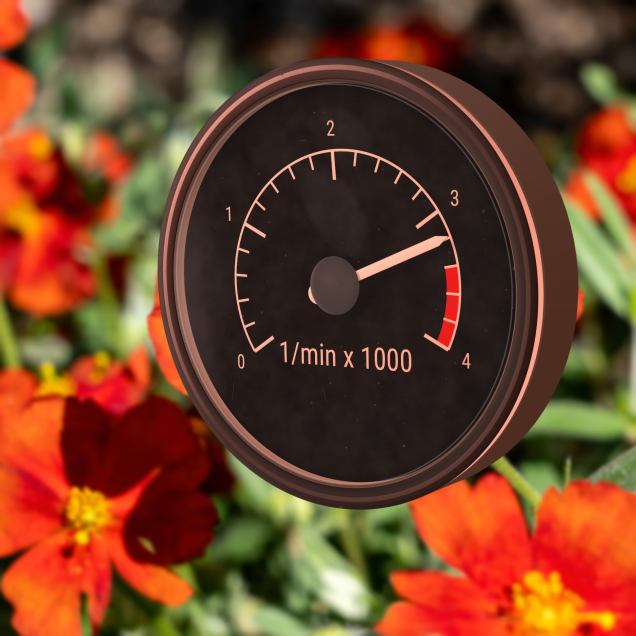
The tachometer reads 3200 rpm
